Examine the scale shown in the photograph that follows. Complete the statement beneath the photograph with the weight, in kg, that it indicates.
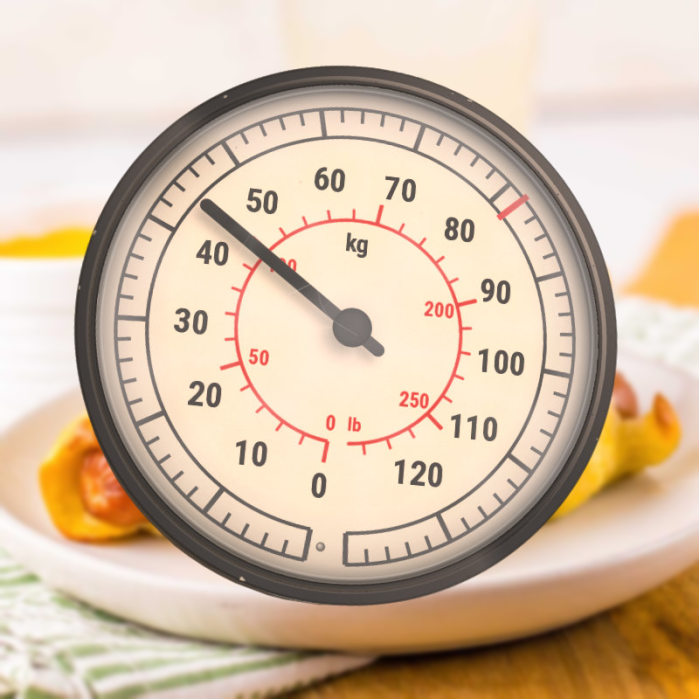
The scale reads 44 kg
